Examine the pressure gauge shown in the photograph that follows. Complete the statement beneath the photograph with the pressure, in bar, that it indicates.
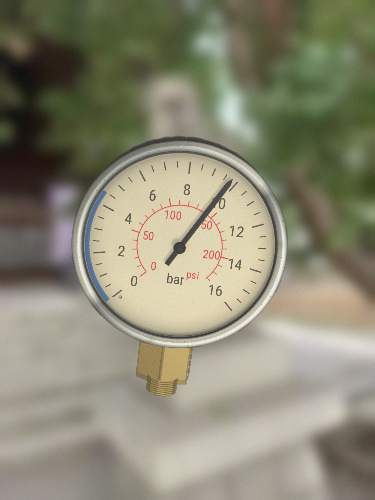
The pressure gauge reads 9.75 bar
